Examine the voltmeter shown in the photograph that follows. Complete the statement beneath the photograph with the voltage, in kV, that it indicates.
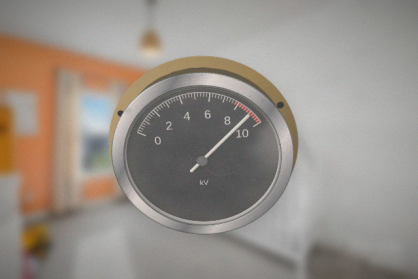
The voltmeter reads 9 kV
